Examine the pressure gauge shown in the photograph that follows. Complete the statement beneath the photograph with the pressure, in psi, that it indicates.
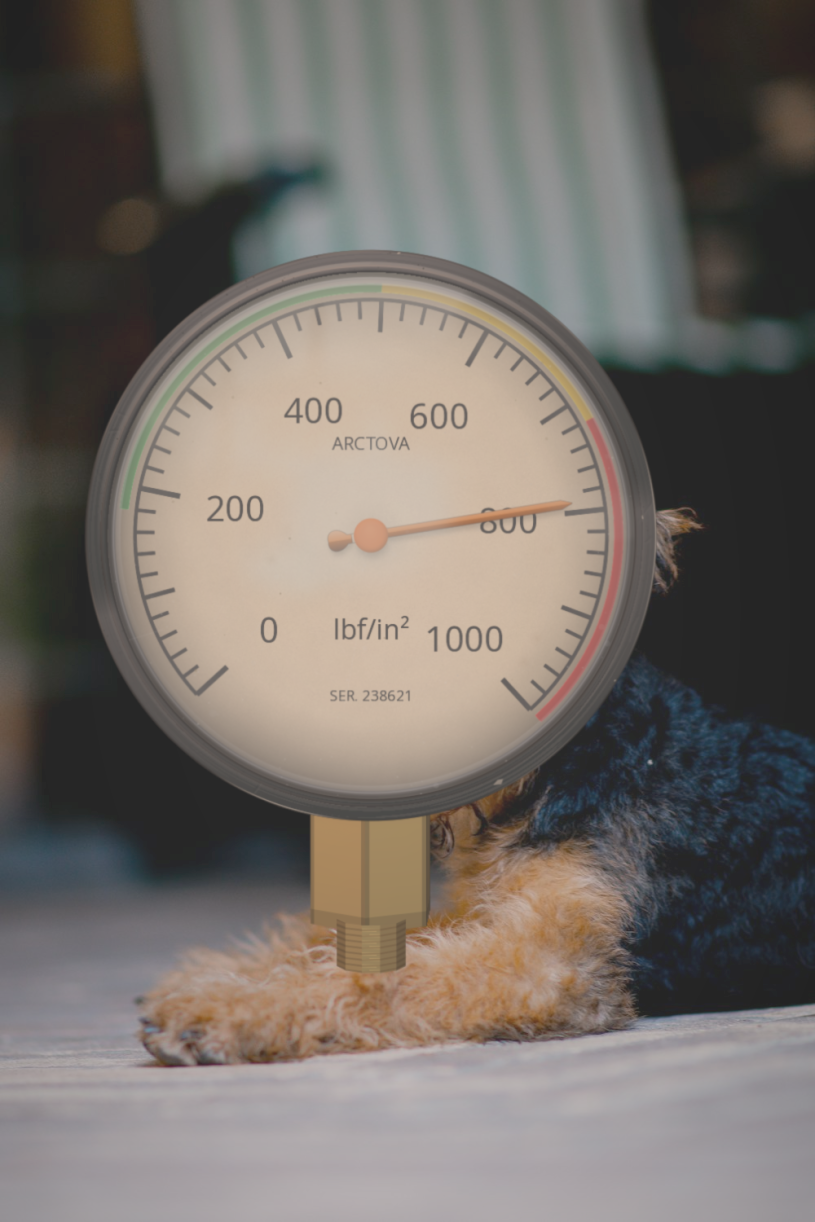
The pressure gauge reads 790 psi
